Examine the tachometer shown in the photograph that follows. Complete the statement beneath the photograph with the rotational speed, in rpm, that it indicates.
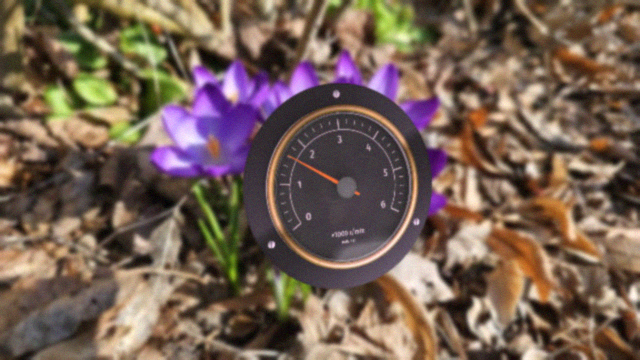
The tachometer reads 1600 rpm
